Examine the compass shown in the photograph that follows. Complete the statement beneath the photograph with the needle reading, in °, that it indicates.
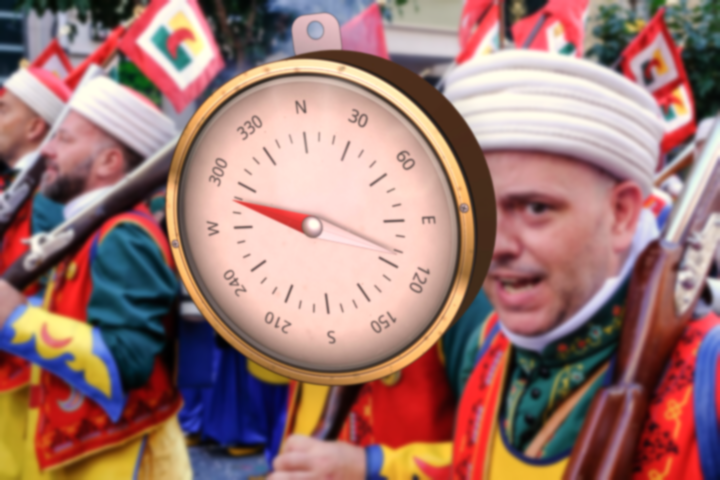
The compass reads 290 °
